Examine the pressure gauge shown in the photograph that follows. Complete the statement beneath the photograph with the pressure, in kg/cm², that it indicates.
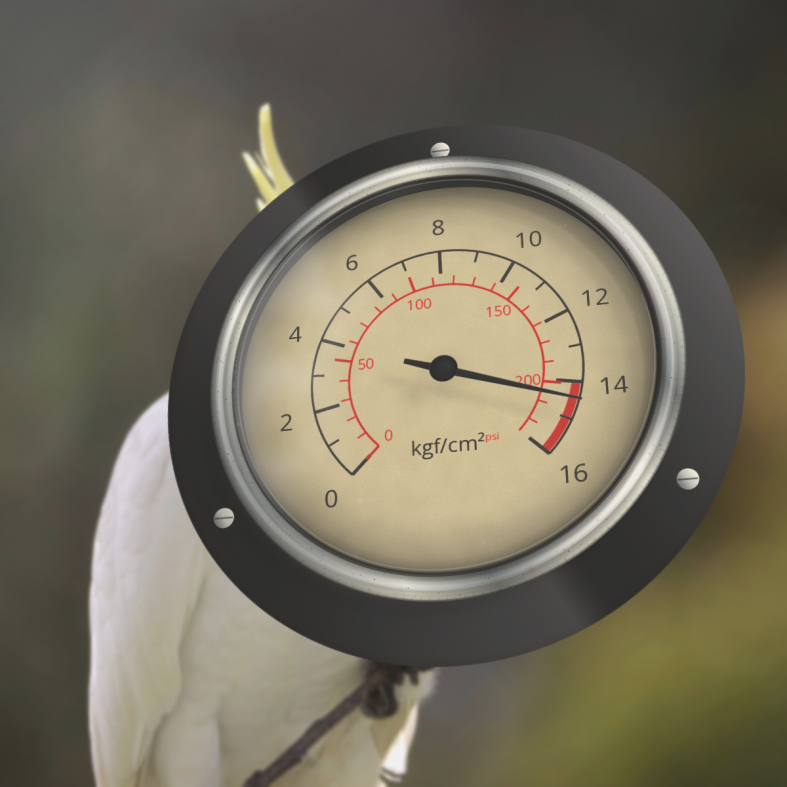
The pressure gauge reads 14.5 kg/cm²
